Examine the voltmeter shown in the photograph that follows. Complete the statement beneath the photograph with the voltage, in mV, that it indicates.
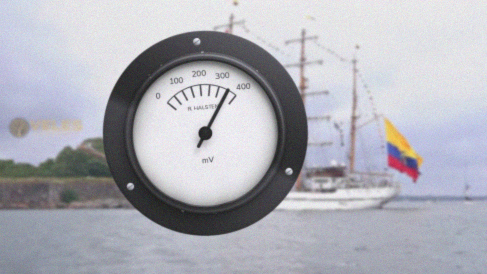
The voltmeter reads 350 mV
